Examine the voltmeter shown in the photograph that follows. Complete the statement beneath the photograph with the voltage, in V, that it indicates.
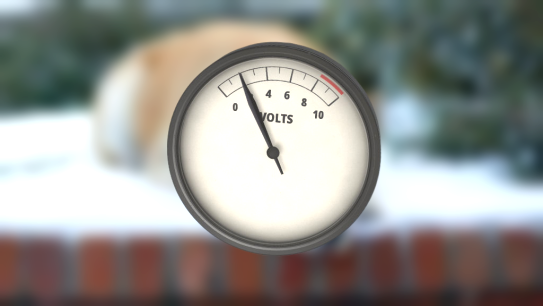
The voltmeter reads 2 V
